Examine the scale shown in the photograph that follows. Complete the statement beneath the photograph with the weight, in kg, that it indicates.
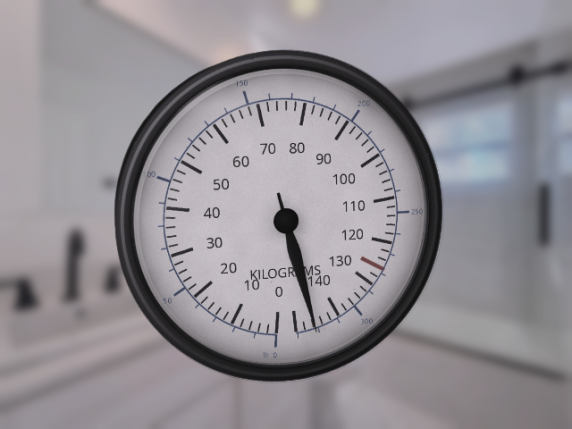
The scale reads 146 kg
